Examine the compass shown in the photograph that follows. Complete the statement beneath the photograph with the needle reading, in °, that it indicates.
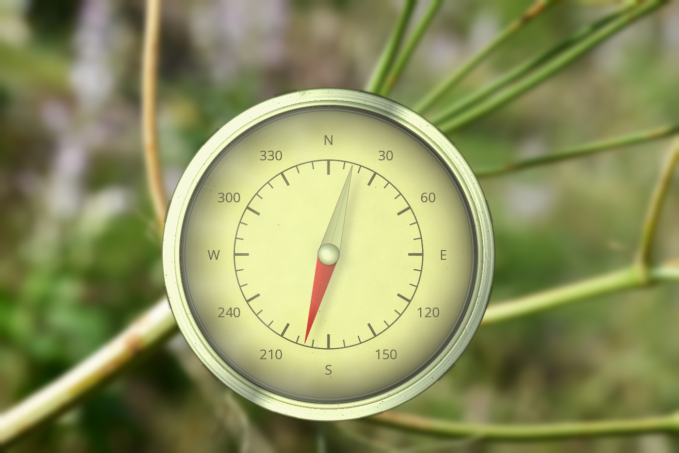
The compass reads 195 °
